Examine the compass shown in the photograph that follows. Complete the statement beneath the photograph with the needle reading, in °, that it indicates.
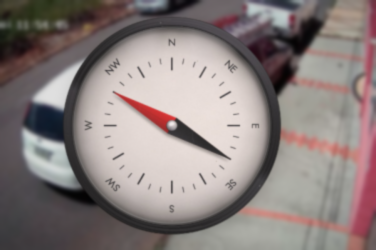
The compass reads 300 °
